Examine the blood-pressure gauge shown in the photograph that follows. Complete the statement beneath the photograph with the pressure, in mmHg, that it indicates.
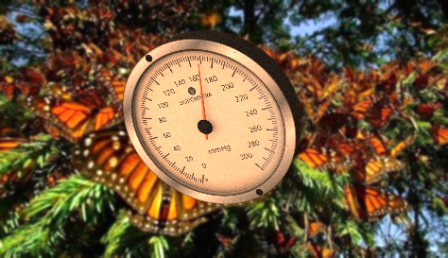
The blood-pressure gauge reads 170 mmHg
